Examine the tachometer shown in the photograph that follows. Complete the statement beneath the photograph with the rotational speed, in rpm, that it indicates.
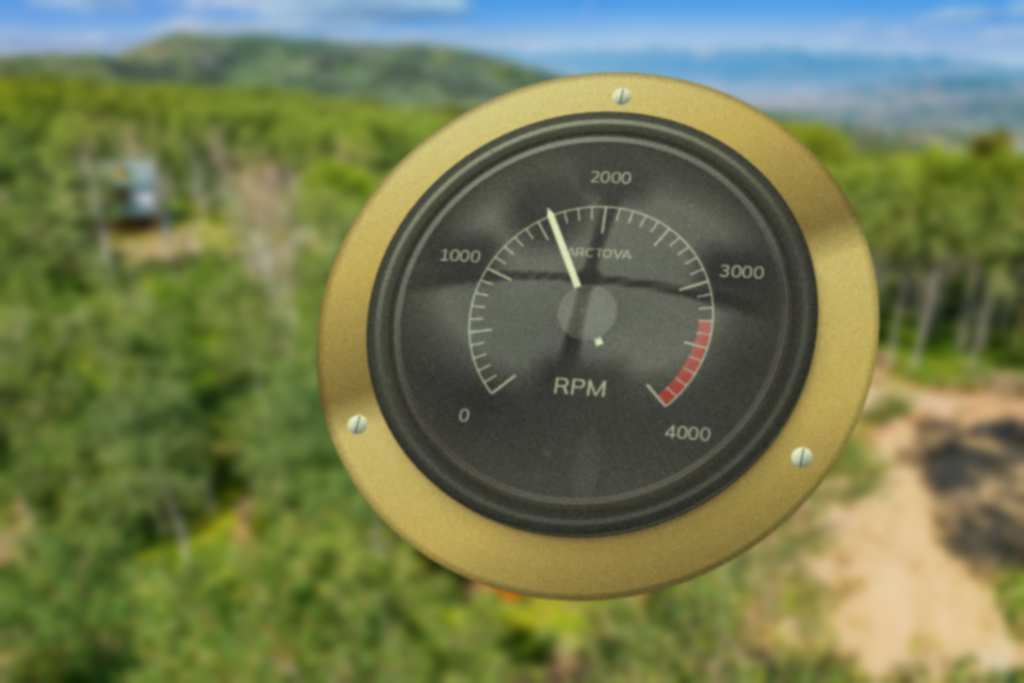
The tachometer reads 1600 rpm
